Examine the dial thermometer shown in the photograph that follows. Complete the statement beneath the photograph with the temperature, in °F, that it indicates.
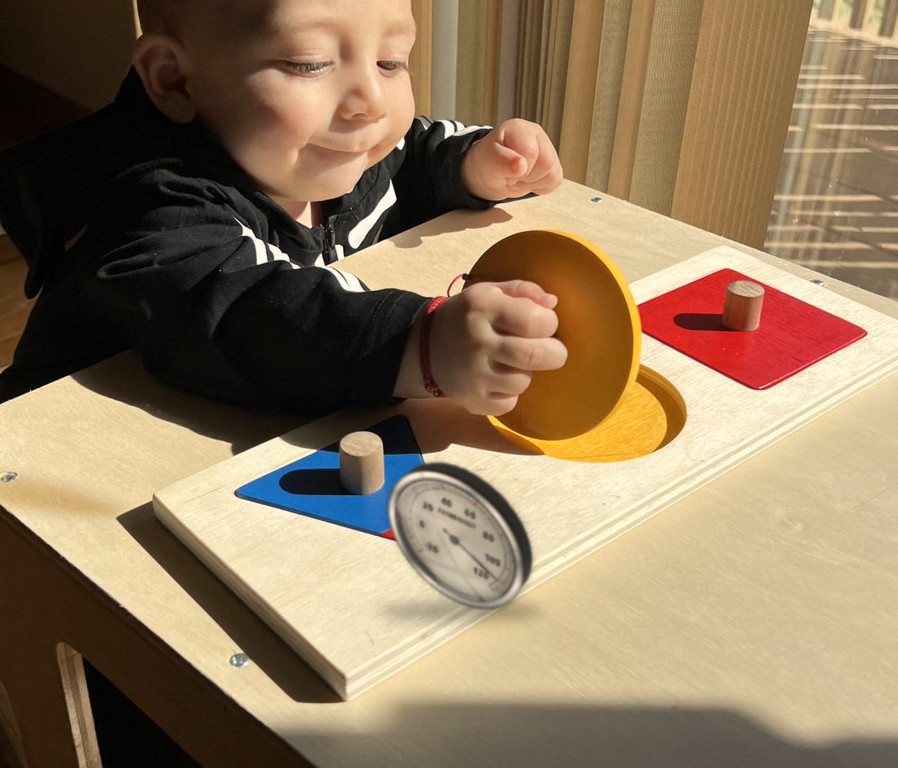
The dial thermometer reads 110 °F
